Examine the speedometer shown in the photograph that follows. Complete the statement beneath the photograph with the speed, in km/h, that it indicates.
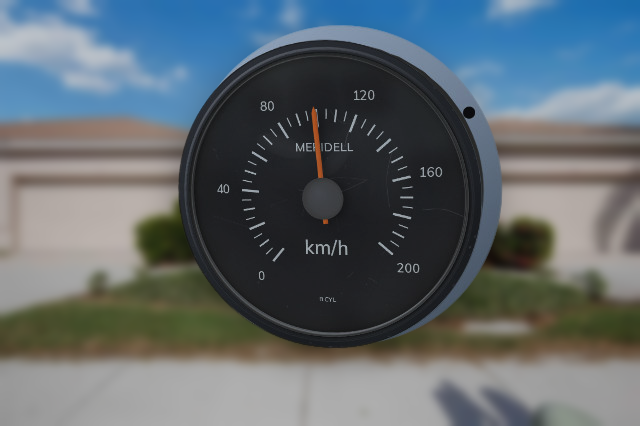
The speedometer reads 100 km/h
